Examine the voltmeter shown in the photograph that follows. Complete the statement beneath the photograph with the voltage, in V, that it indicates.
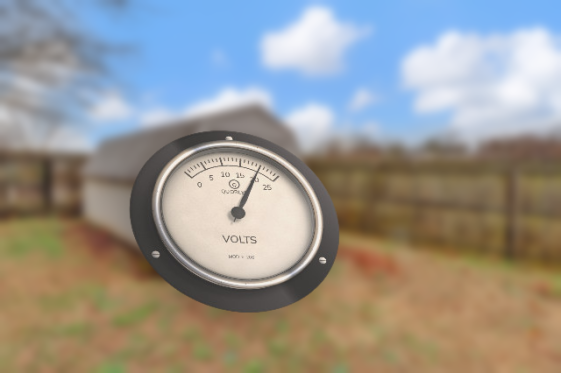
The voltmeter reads 20 V
